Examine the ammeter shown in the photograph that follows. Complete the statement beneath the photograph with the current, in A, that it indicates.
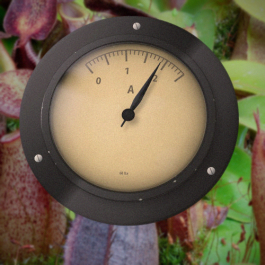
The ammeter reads 1.9 A
